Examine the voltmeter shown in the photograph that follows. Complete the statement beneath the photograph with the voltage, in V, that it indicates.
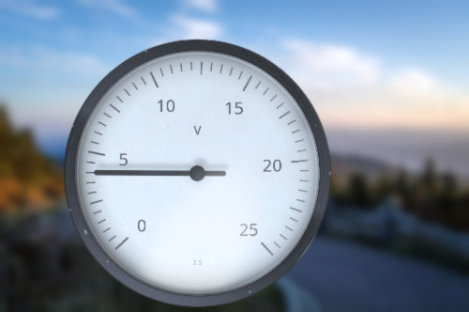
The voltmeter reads 4 V
